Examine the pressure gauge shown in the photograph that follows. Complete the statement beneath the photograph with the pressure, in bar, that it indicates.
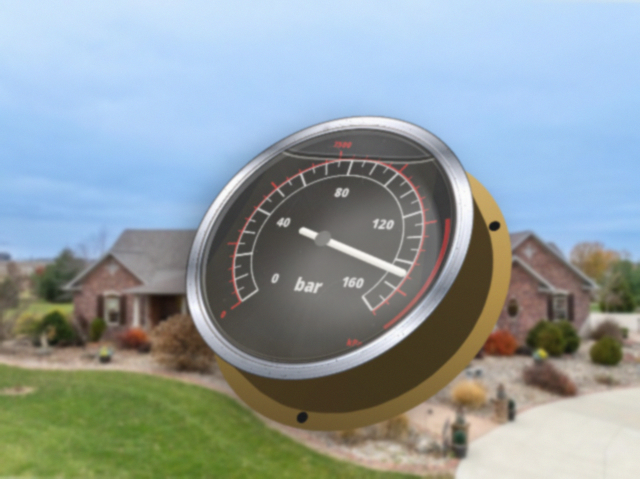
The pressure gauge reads 145 bar
